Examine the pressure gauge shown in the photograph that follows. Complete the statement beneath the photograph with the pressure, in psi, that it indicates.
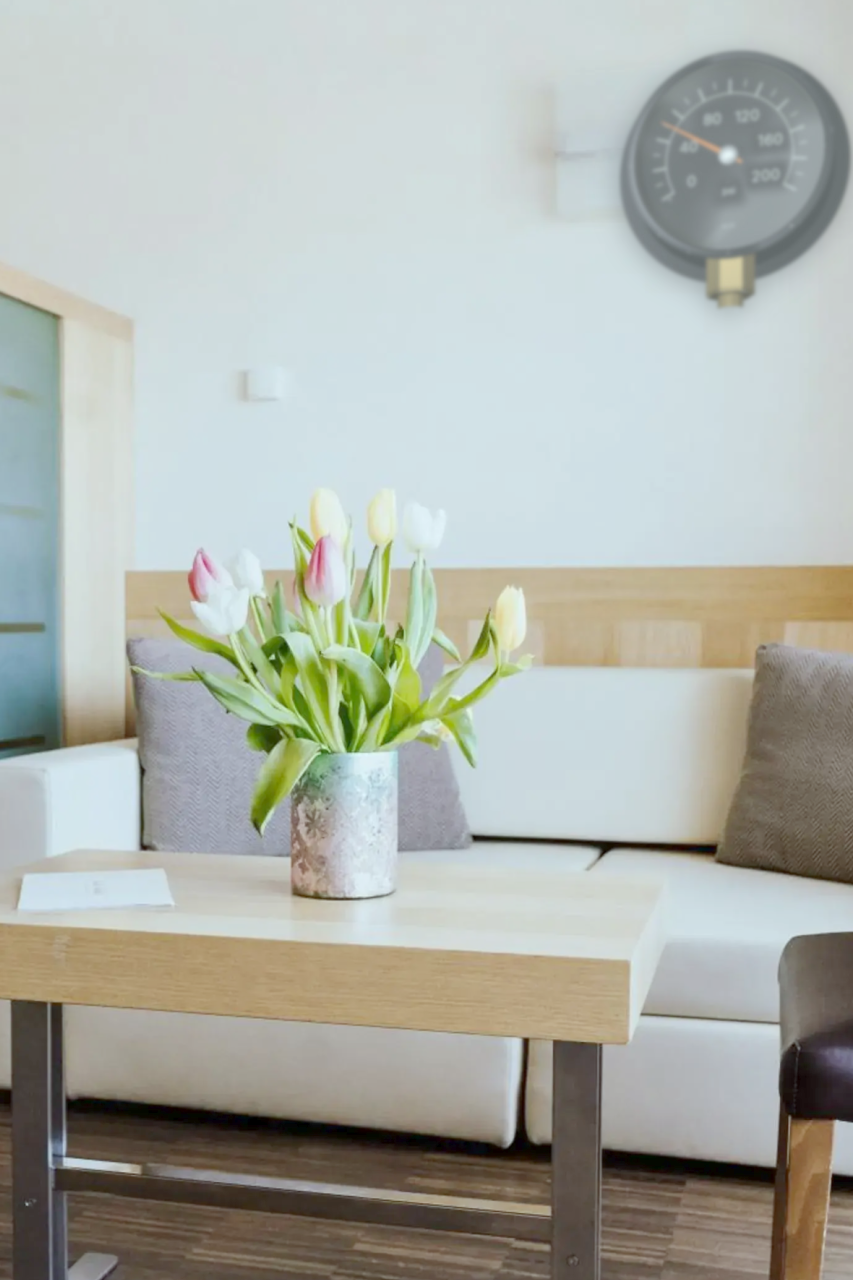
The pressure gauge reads 50 psi
